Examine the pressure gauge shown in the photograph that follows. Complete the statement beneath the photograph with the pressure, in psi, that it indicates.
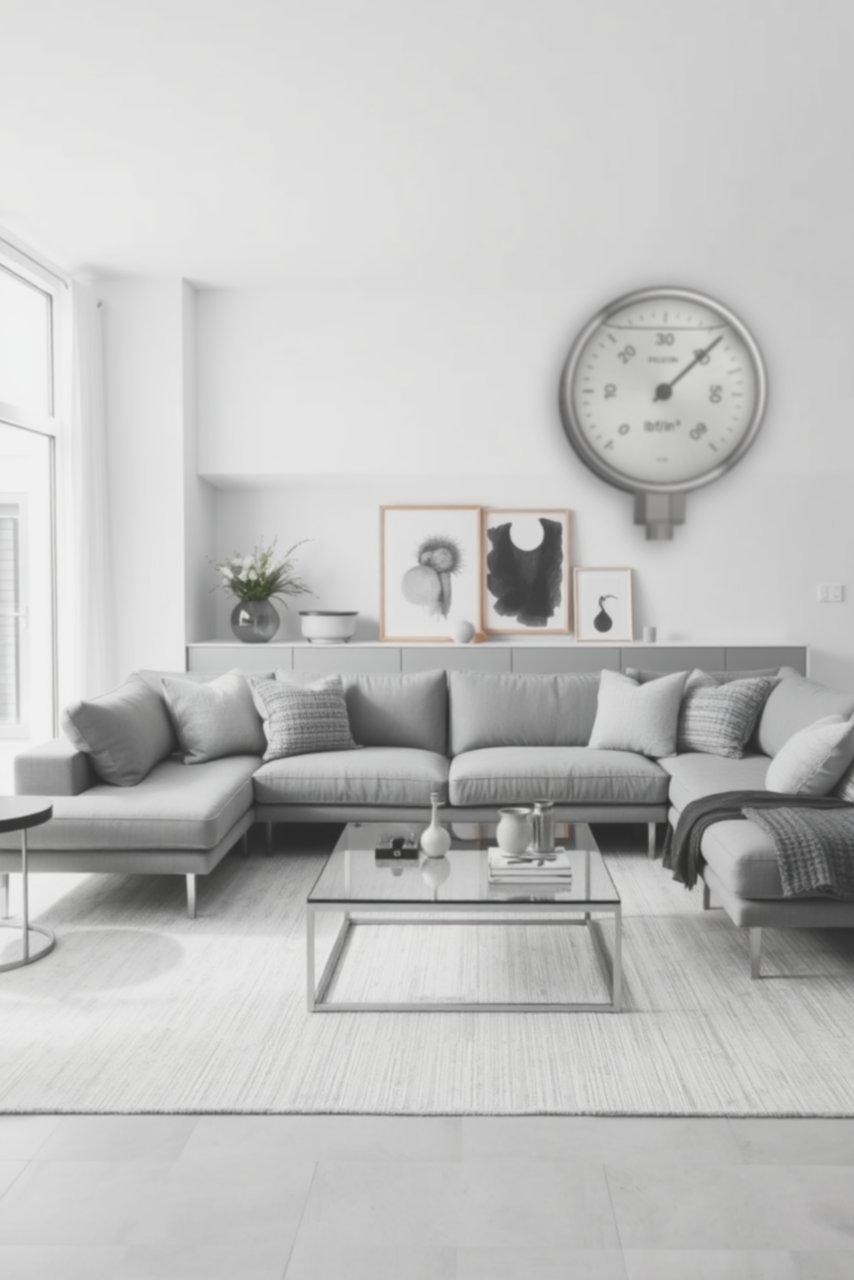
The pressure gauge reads 40 psi
